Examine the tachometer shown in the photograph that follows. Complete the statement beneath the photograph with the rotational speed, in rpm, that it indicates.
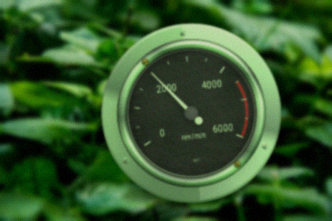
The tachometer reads 2000 rpm
